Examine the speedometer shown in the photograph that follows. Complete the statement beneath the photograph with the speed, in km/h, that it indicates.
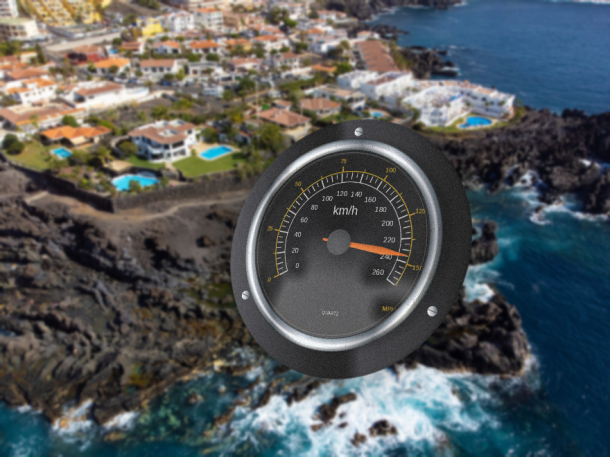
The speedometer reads 235 km/h
